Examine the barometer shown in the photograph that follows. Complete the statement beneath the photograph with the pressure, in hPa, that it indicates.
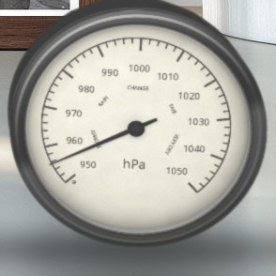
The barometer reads 956 hPa
